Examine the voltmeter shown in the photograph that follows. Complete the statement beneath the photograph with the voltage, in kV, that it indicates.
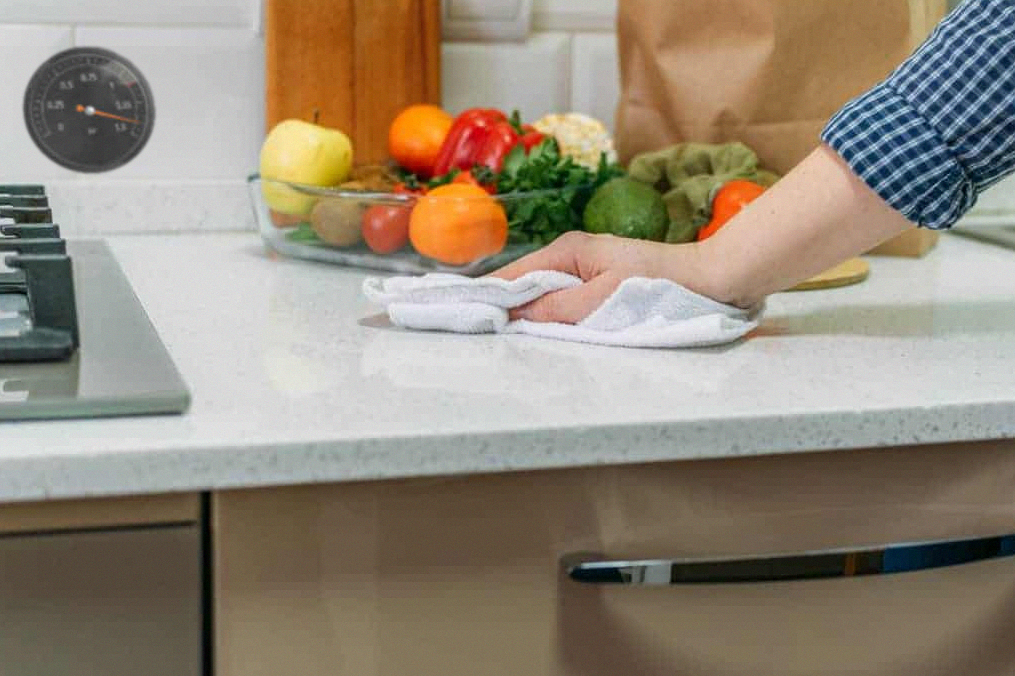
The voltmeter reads 1.4 kV
